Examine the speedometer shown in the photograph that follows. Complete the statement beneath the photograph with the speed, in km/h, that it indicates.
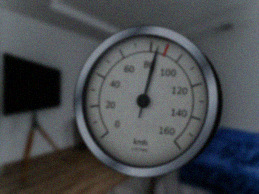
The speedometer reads 85 km/h
